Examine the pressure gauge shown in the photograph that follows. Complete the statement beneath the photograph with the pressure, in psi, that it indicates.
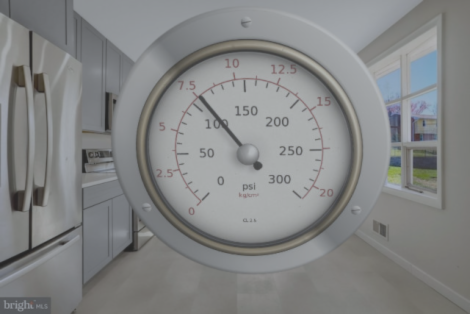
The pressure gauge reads 110 psi
